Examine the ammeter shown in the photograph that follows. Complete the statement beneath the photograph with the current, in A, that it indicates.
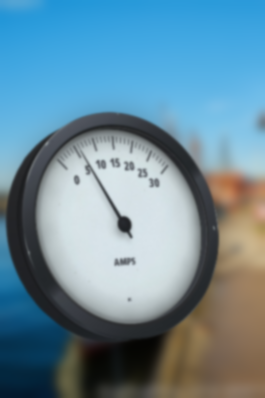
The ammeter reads 5 A
